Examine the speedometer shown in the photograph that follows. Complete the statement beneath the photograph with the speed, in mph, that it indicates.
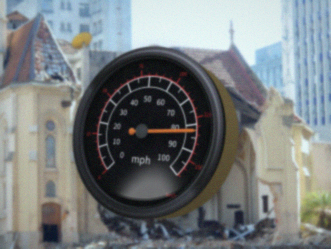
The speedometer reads 82.5 mph
